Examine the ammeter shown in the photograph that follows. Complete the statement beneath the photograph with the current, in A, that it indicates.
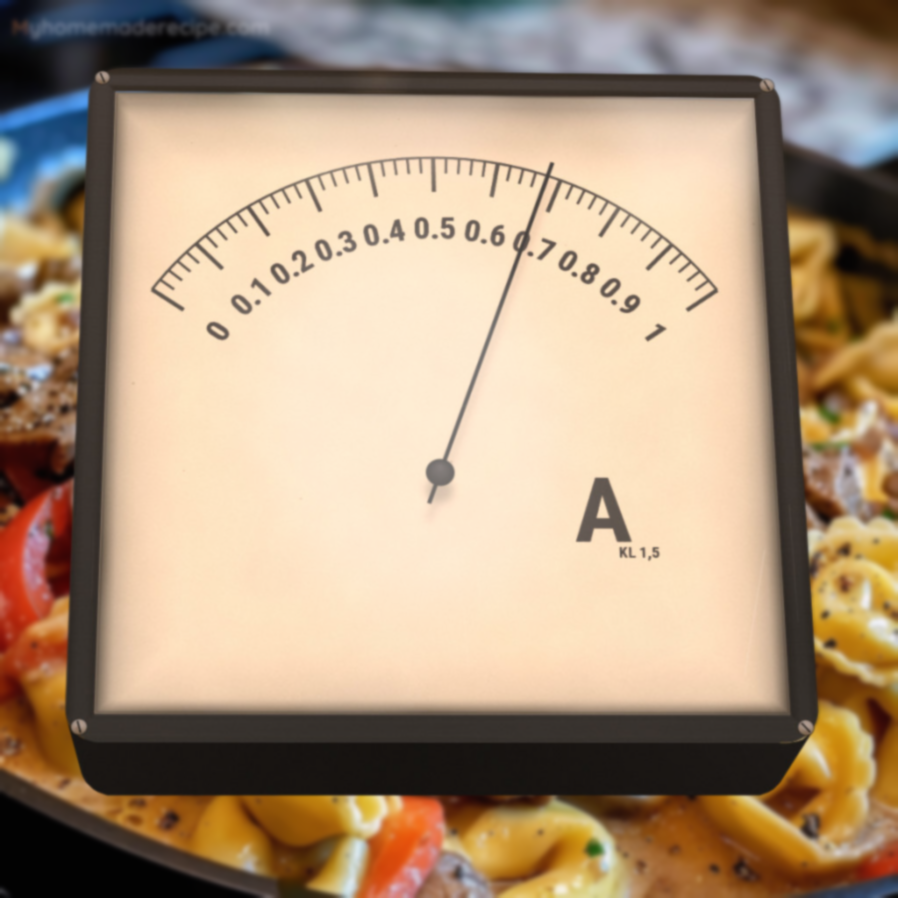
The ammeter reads 0.68 A
